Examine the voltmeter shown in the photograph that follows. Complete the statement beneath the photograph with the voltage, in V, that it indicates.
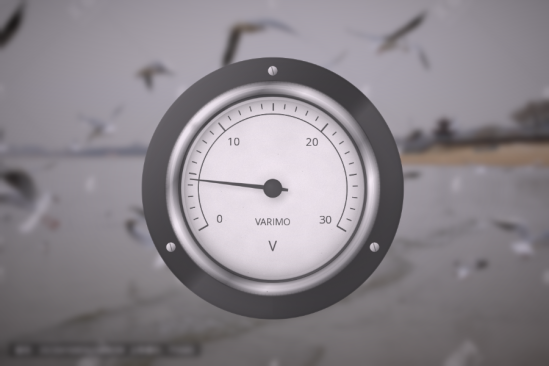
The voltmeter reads 4.5 V
